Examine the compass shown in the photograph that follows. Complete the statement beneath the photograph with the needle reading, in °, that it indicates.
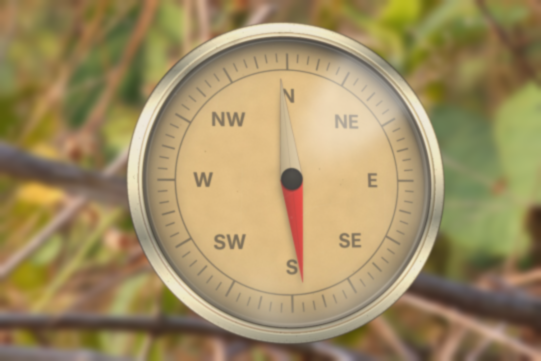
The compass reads 175 °
